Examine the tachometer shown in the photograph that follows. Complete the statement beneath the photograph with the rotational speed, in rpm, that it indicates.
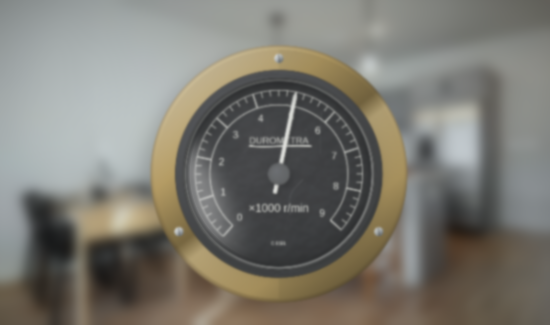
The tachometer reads 5000 rpm
